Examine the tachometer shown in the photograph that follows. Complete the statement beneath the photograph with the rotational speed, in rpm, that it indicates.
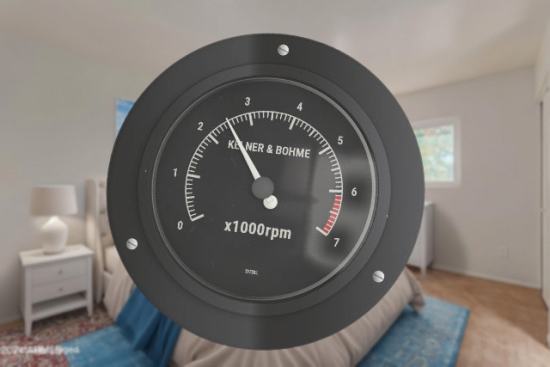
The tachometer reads 2500 rpm
